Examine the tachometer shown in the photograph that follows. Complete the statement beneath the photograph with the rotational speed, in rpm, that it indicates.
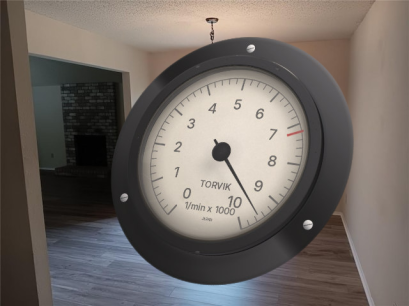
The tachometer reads 9500 rpm
